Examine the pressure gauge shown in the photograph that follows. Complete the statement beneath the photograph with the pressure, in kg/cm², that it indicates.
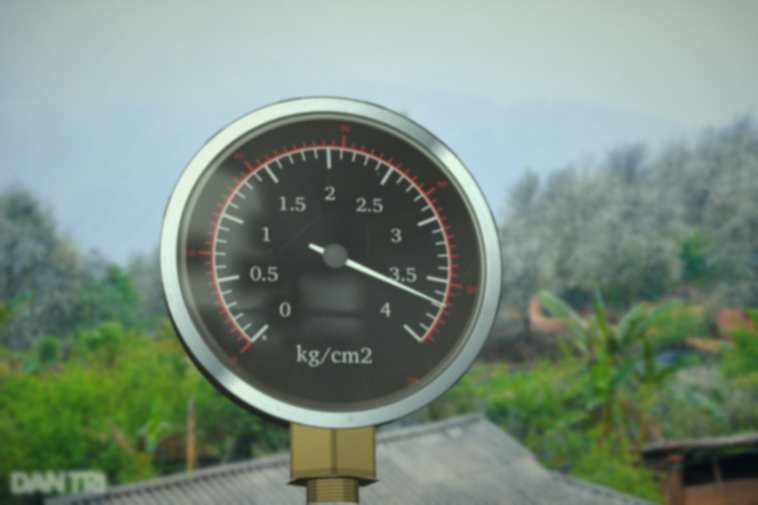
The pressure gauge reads 3.7 kg/cm²
